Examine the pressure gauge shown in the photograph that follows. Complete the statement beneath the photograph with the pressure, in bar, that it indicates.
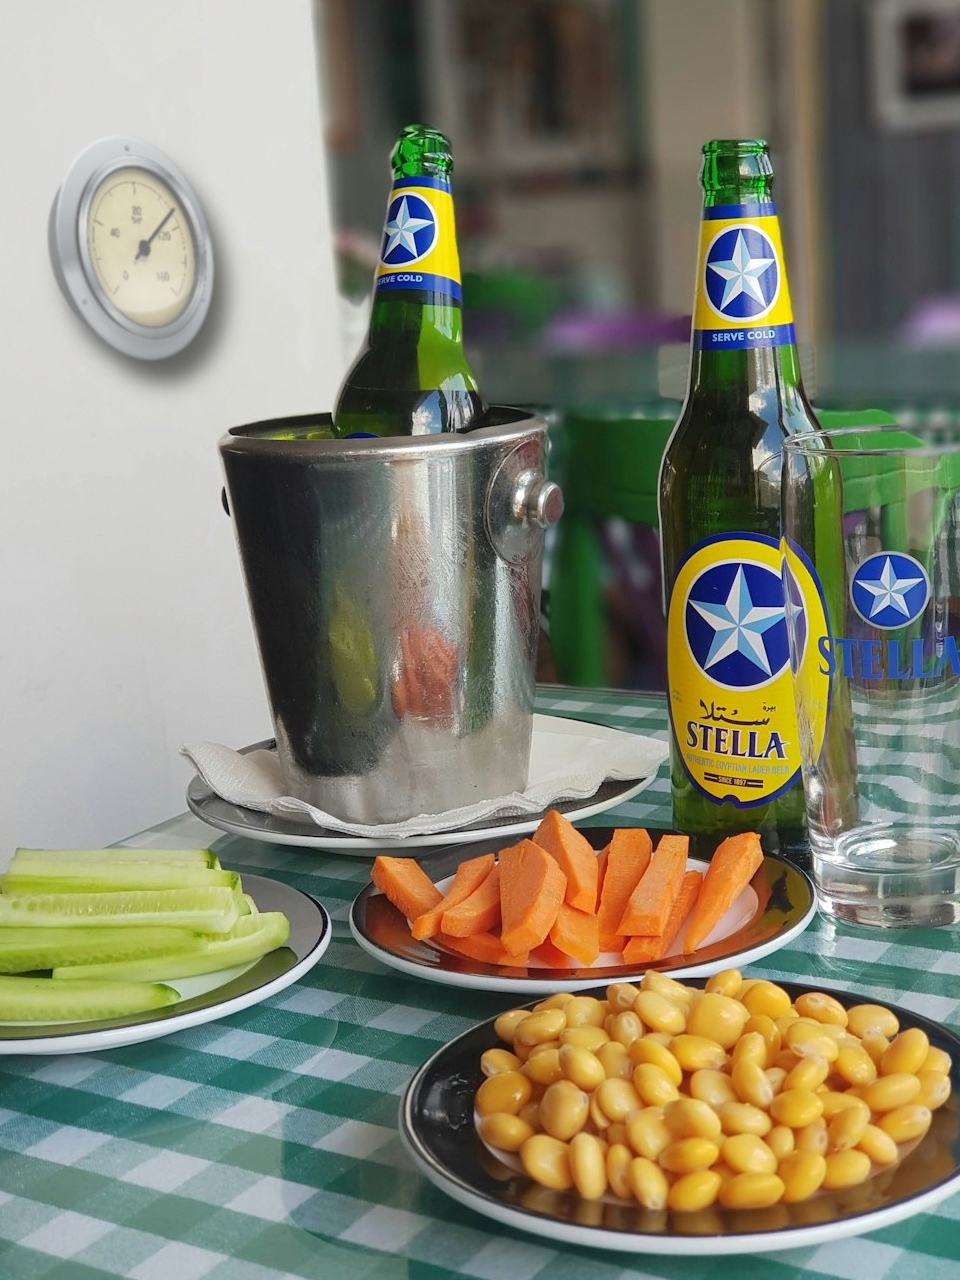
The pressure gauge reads 110 bar
